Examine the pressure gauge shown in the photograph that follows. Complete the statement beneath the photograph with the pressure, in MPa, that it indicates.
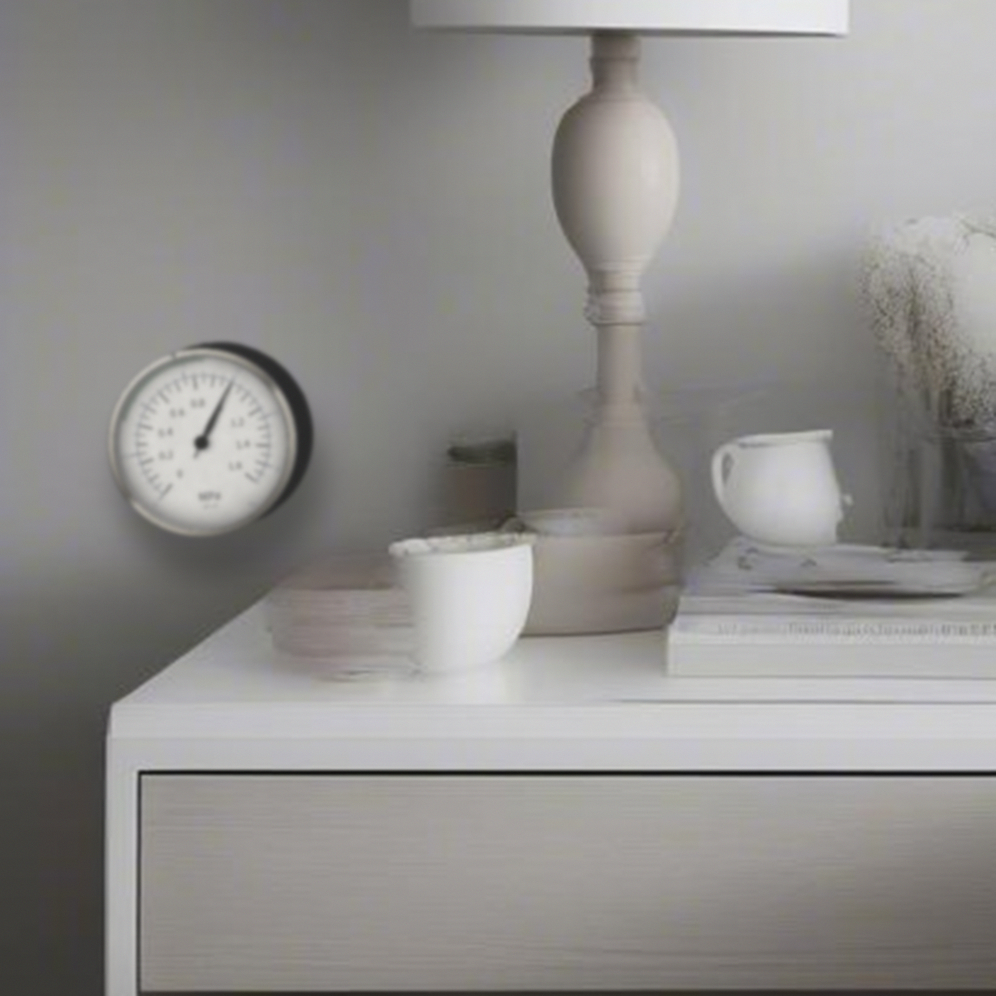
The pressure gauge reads 1 MPa
